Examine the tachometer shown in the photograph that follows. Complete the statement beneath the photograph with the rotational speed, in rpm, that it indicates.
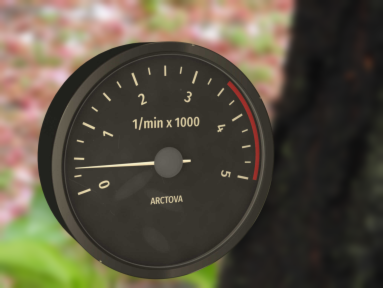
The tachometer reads 375 rpm
